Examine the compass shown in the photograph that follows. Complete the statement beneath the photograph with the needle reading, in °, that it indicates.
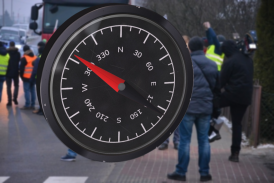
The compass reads 305 °
